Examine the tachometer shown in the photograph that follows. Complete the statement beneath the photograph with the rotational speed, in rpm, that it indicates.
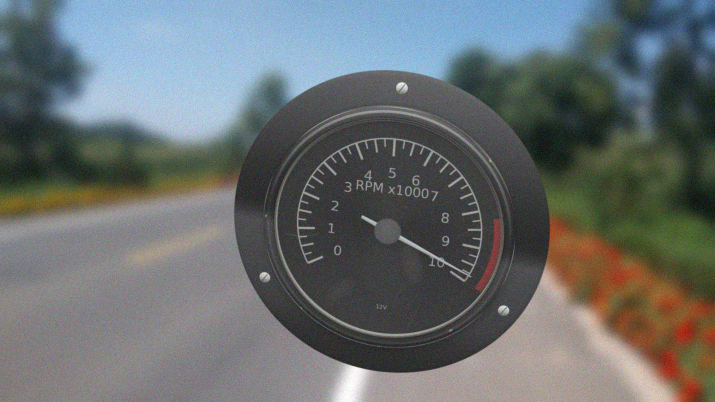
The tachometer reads 9750 rpm
